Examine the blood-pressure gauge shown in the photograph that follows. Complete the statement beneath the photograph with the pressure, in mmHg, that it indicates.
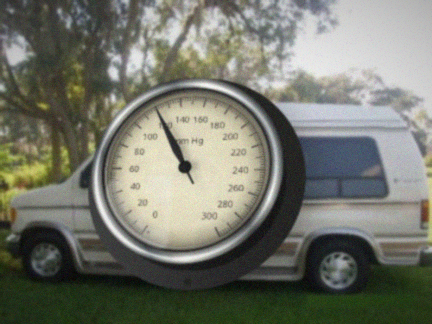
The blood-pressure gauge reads 120 mmHg
